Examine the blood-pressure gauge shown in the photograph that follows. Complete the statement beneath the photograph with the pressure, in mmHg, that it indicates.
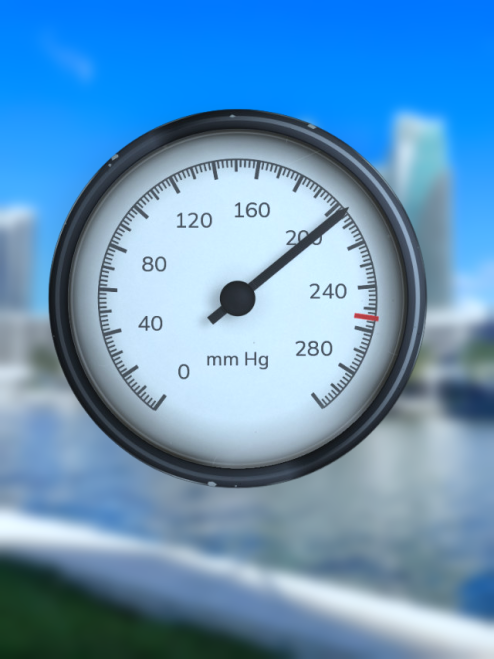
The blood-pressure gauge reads 204 mmHg
